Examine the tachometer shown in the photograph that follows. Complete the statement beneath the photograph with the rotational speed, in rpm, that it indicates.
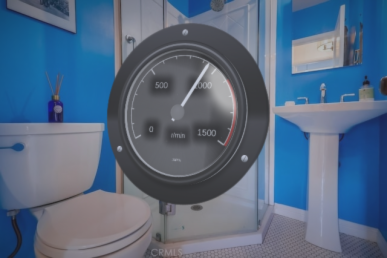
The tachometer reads 950 rpm
